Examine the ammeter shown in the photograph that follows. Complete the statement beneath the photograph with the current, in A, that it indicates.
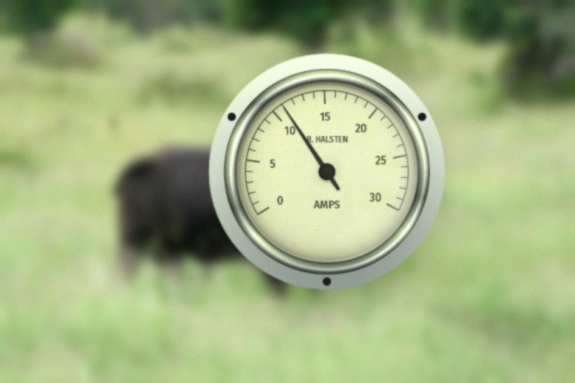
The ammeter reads 11 A
